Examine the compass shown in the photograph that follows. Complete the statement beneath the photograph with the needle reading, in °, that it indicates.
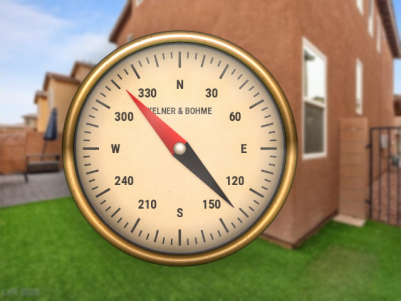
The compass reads 317.5 °
